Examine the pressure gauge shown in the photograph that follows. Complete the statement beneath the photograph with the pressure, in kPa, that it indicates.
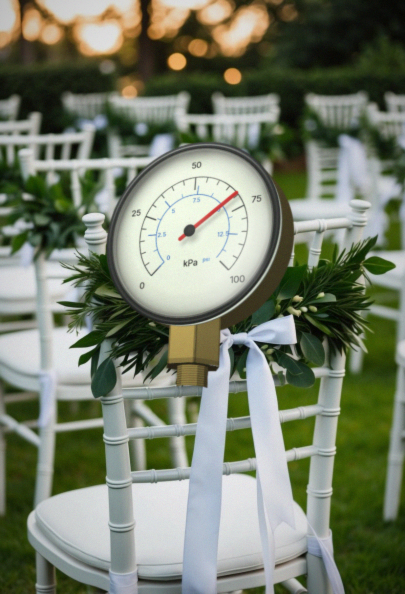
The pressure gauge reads 70 kPa
